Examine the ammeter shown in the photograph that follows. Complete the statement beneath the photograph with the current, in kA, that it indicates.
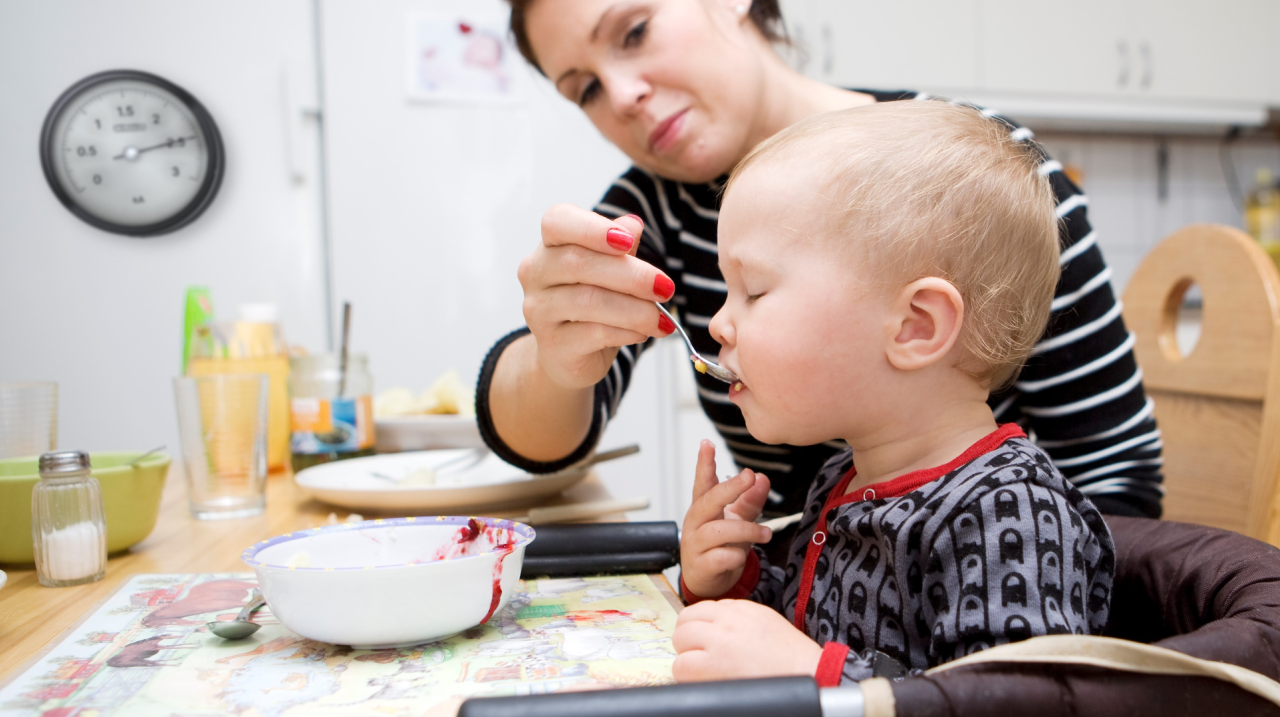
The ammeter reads 2.5 kA
